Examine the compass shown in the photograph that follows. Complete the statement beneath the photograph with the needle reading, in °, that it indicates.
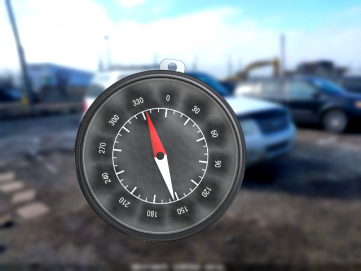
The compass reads 335 °
